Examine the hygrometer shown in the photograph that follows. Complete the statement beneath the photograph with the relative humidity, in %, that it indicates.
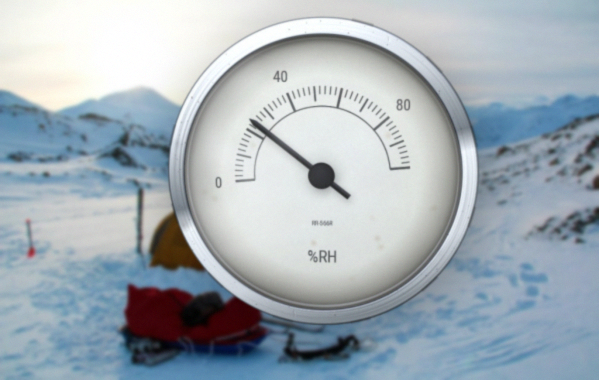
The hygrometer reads 24 %
